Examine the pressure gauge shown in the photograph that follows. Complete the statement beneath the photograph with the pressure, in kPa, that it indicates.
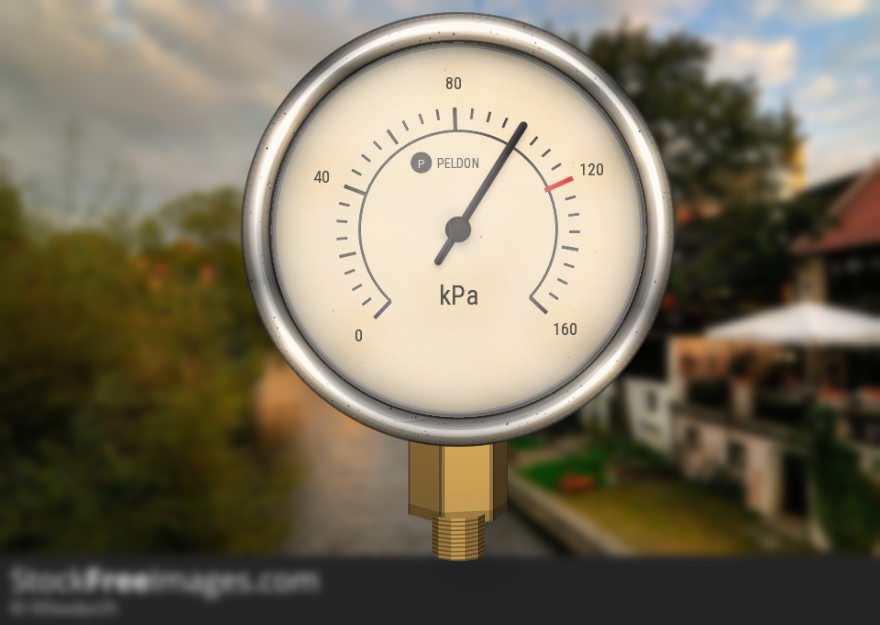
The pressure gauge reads 100 kPa
